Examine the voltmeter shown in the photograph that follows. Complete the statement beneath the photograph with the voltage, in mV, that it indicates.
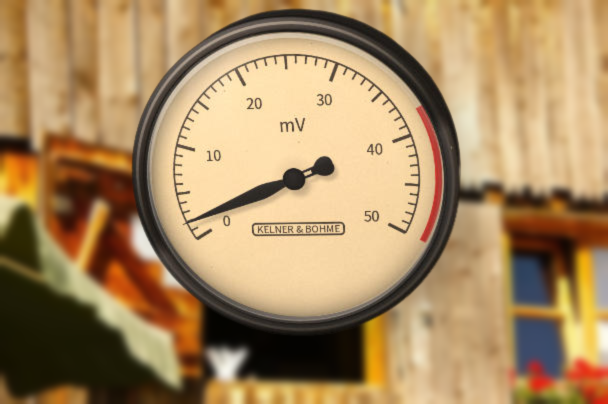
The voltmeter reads 2 mV
